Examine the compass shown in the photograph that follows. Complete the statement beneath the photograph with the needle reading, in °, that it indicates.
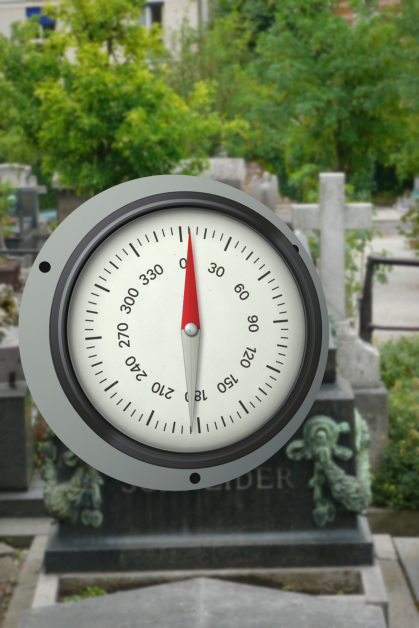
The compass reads 5 °
